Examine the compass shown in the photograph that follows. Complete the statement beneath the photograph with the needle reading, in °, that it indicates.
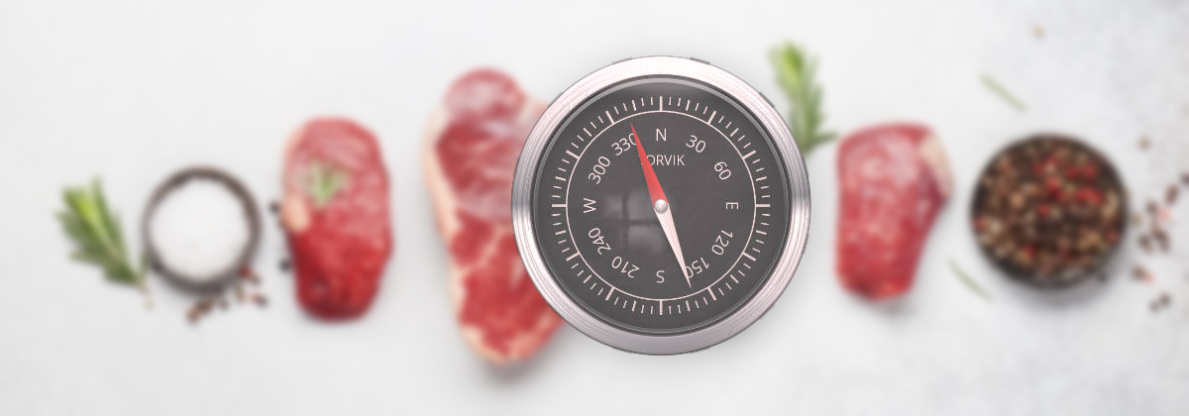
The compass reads 340 °
